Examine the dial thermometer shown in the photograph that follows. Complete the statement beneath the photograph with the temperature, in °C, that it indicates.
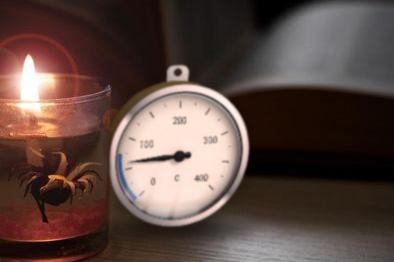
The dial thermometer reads 62.5 °C
